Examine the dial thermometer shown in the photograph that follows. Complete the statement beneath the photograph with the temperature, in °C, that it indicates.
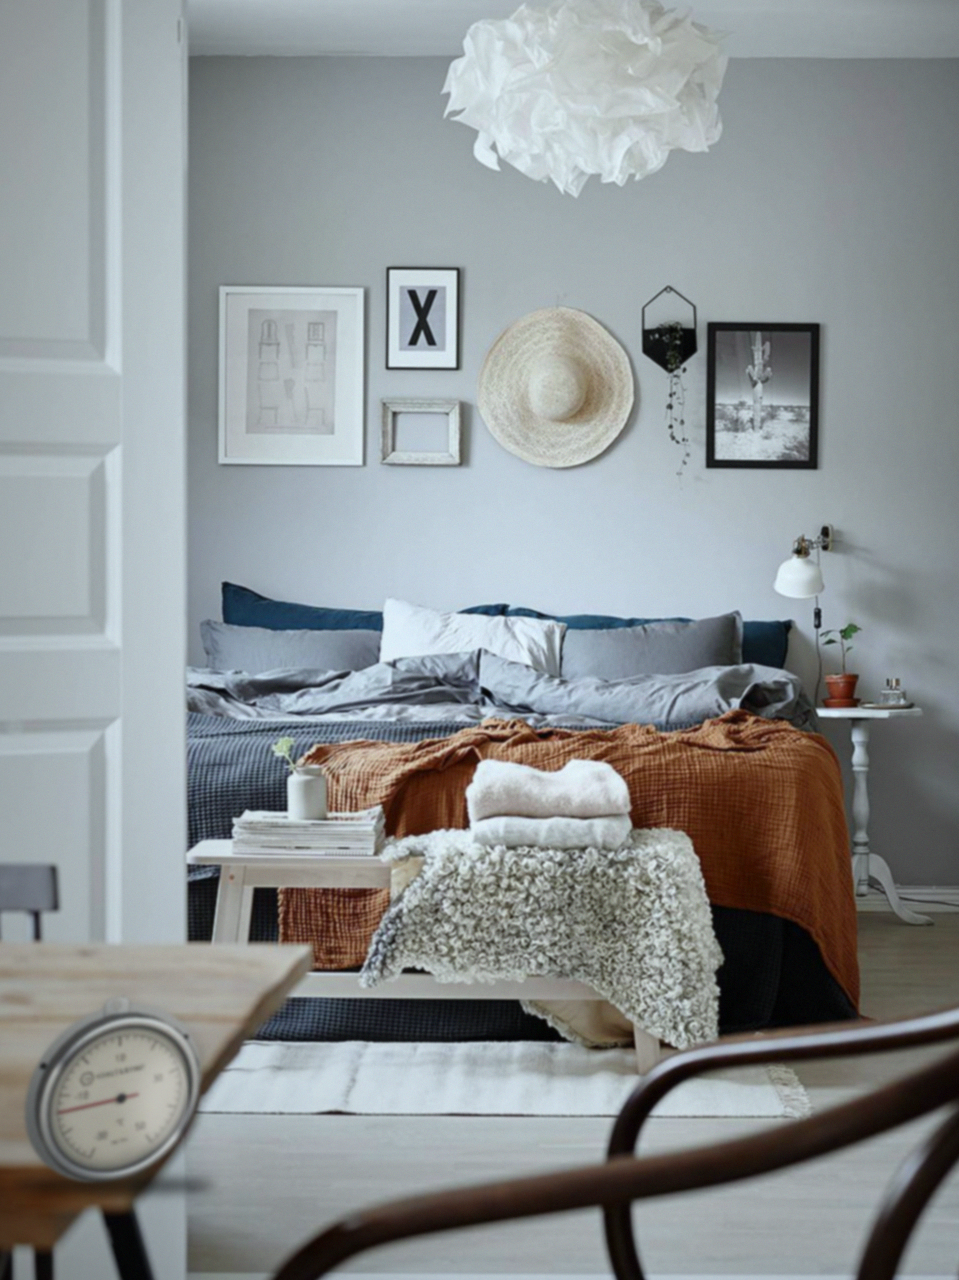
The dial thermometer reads -14 °C
